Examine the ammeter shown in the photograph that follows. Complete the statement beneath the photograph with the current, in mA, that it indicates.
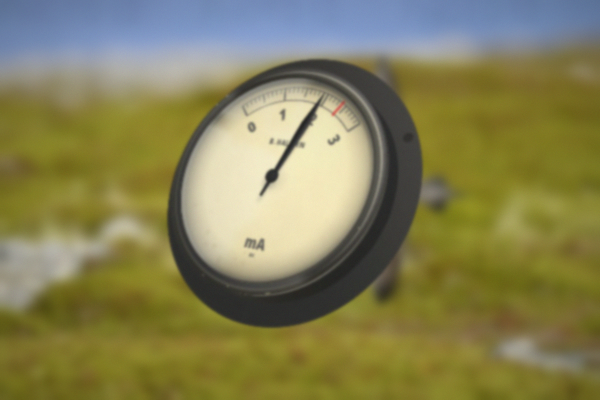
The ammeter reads 2 mA
